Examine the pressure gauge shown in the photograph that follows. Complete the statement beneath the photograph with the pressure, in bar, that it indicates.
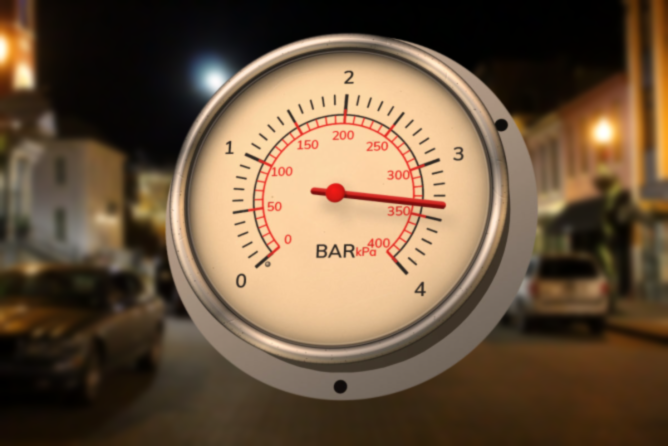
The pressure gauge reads 3.4 bar
